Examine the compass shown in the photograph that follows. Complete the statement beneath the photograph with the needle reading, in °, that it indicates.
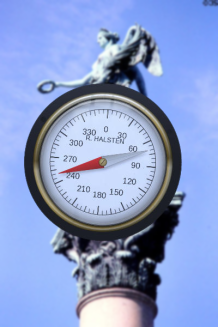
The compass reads 250 °
